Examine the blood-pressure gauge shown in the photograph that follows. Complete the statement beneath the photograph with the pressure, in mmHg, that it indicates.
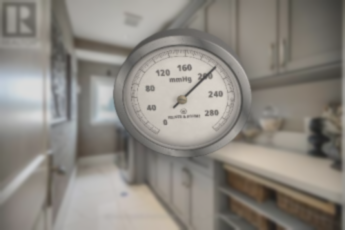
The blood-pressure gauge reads 200 mmHg
